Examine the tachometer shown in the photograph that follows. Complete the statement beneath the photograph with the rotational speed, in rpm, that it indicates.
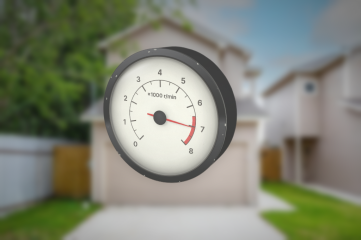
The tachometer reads 7000 rpm
